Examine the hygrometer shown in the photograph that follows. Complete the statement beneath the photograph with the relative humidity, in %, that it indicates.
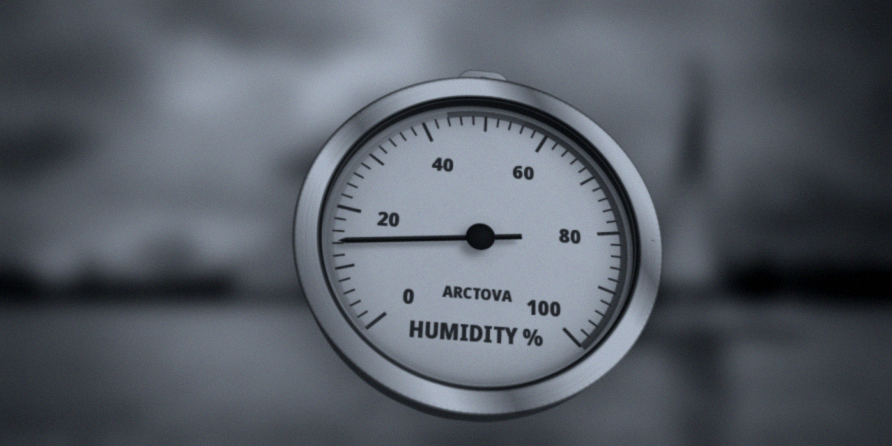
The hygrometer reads 14 %
